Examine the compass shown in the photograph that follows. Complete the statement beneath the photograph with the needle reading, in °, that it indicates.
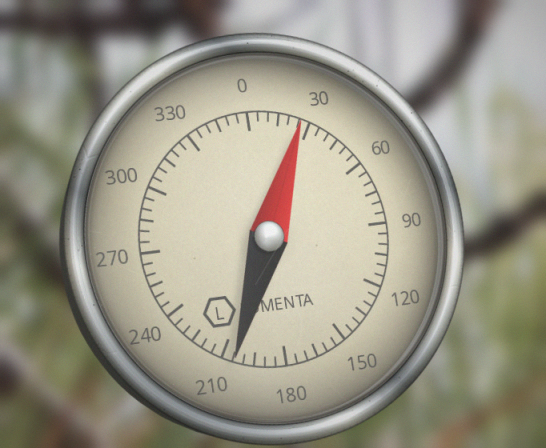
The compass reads 25 °
